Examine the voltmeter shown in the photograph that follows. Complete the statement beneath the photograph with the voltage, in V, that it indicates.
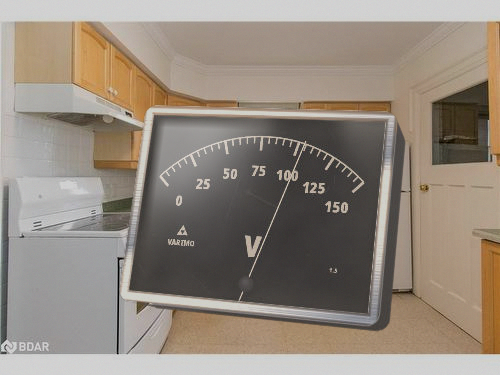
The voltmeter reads 105 V
